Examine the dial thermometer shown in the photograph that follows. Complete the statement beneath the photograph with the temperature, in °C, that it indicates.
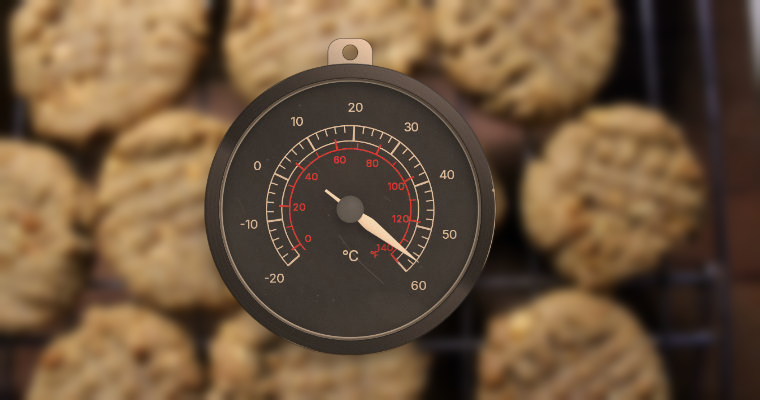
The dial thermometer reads 57 °C
